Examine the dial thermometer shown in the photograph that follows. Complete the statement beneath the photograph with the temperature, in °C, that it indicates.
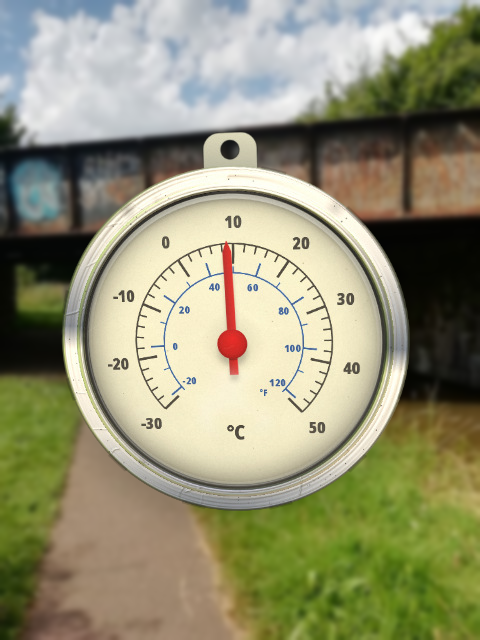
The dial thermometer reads 9 °C
